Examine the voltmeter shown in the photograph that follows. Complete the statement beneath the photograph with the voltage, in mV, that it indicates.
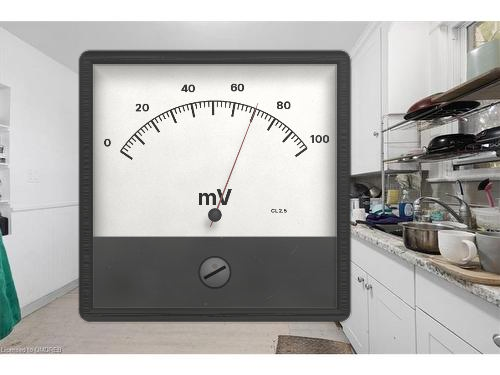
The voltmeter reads 70 mV
